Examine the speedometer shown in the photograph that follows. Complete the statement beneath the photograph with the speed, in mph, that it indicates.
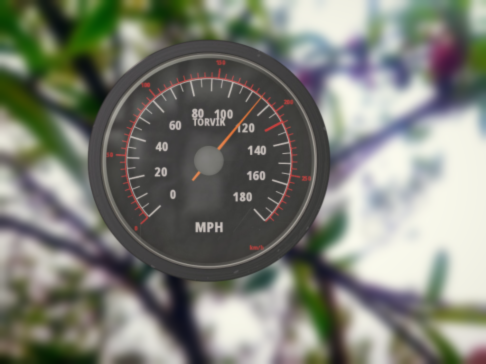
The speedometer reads 115 mph
